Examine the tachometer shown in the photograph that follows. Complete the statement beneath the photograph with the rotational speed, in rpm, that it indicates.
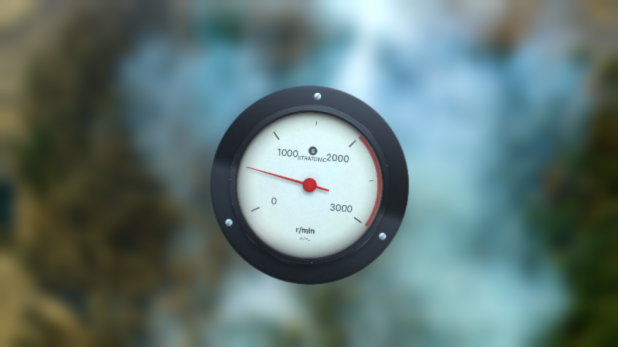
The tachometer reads 500 rpm
